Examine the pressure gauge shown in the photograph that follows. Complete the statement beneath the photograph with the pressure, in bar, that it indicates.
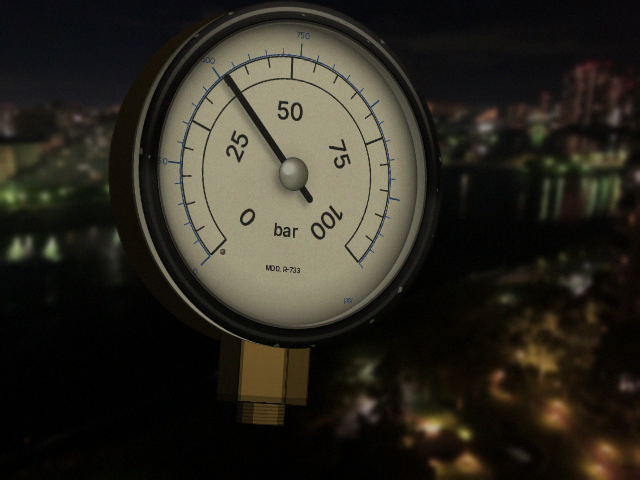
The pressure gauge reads 35 bar
